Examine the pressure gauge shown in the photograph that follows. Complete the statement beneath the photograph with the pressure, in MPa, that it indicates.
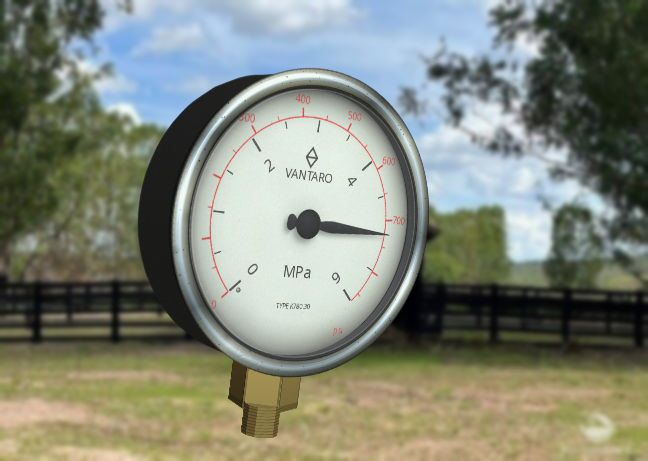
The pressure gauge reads 5 MPa
